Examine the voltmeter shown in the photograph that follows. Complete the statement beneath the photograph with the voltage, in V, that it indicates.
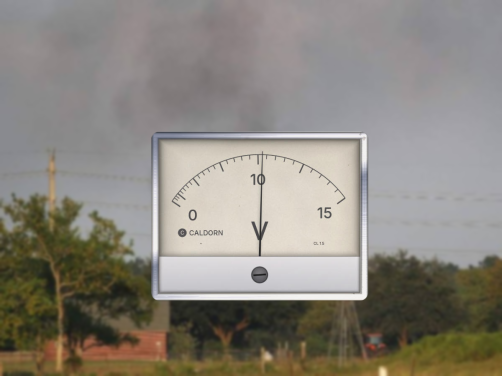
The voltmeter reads 10.25 V
